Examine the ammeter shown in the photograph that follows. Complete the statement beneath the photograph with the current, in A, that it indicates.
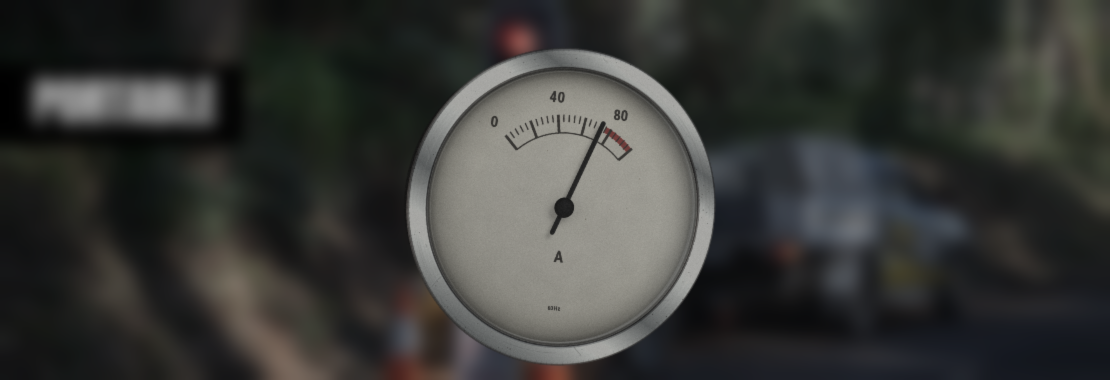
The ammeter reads 72 A
